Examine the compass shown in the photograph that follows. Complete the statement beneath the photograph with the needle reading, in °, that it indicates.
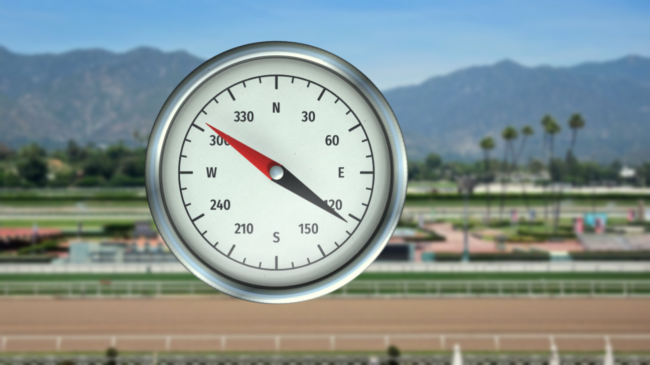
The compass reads 305 °
